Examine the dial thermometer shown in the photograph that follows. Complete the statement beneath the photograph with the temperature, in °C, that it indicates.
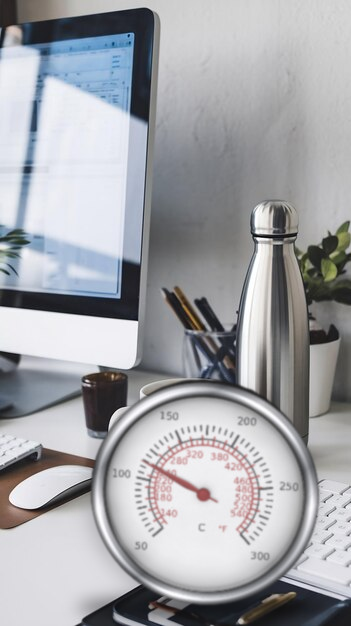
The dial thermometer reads 115 °C
